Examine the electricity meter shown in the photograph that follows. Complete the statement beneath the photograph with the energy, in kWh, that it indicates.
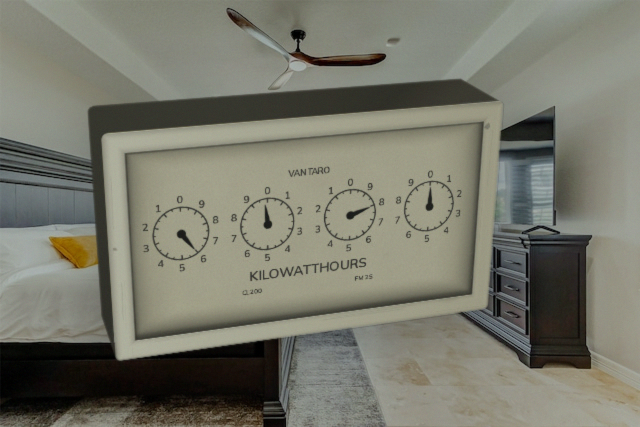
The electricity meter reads 5980 kWh
